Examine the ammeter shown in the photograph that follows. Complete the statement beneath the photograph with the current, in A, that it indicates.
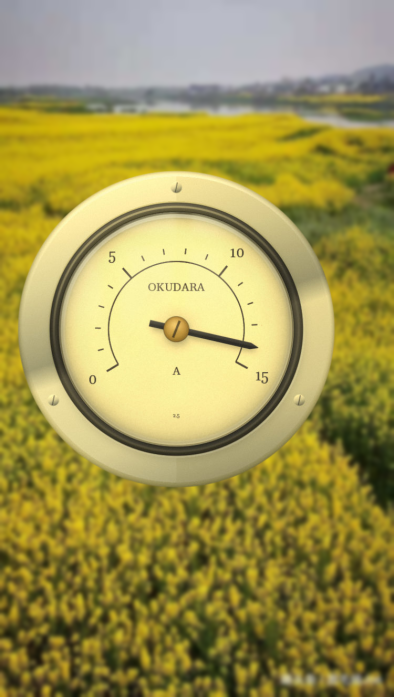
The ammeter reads 14 A
